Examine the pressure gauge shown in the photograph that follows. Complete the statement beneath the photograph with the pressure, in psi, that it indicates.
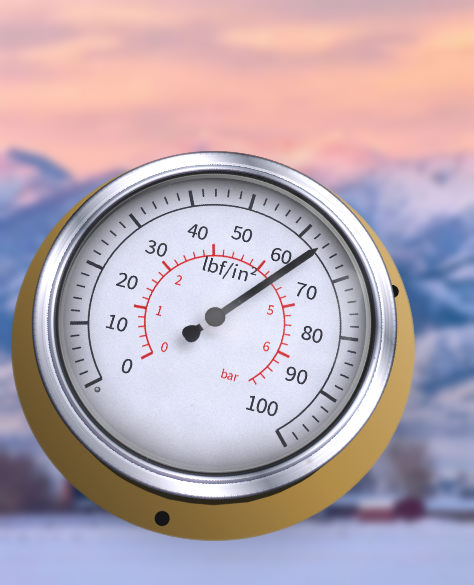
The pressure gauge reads 64 psi
